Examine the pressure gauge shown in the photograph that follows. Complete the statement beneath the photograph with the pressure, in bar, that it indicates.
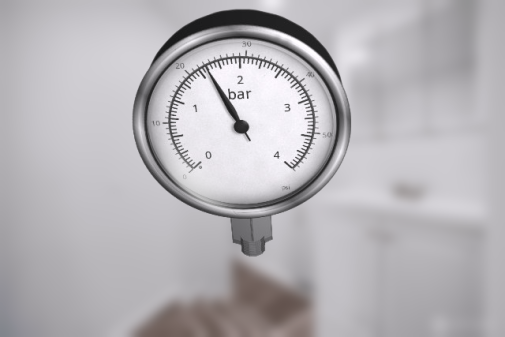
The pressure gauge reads 1.6 bar
